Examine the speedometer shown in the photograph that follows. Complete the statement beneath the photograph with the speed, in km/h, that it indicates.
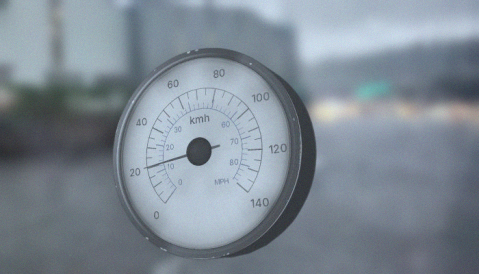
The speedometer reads 20 km/h
